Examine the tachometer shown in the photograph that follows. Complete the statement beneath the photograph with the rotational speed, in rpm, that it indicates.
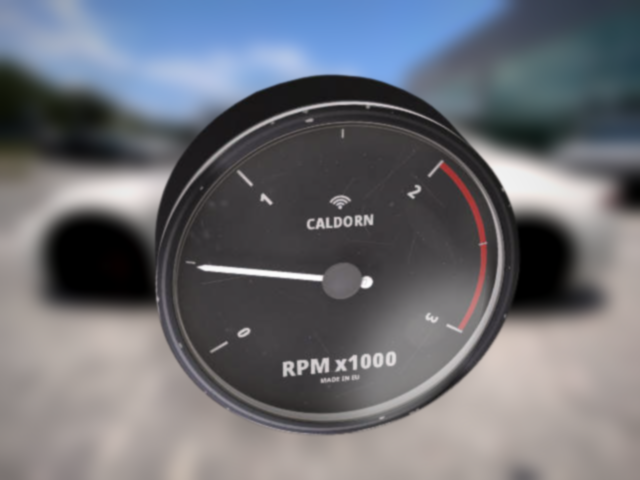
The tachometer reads 500 rpm
